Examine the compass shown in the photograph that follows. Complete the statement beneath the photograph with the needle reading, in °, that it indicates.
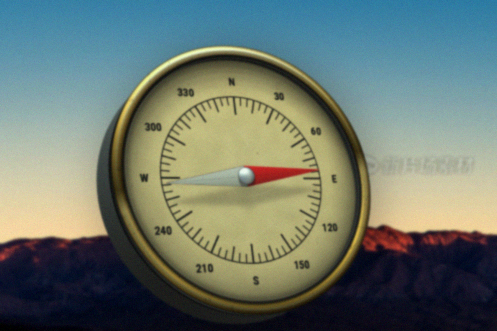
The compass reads 85 °
